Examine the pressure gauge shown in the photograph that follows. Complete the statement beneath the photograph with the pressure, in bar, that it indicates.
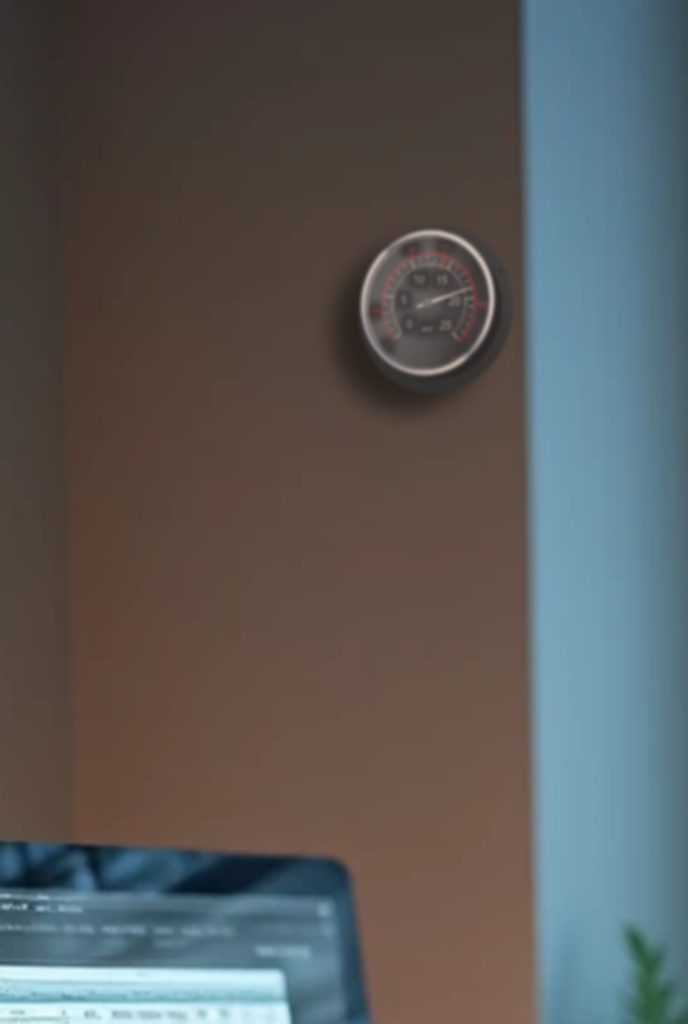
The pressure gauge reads 19 bar
